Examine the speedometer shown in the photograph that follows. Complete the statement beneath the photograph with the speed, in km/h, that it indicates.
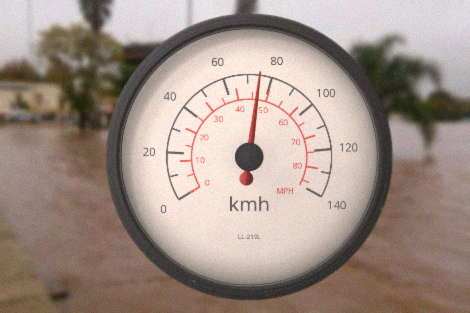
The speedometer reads 75 km/h
